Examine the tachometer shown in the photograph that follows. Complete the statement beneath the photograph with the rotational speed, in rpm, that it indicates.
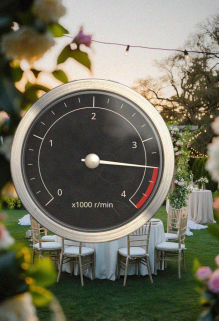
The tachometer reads 3400 rpm
